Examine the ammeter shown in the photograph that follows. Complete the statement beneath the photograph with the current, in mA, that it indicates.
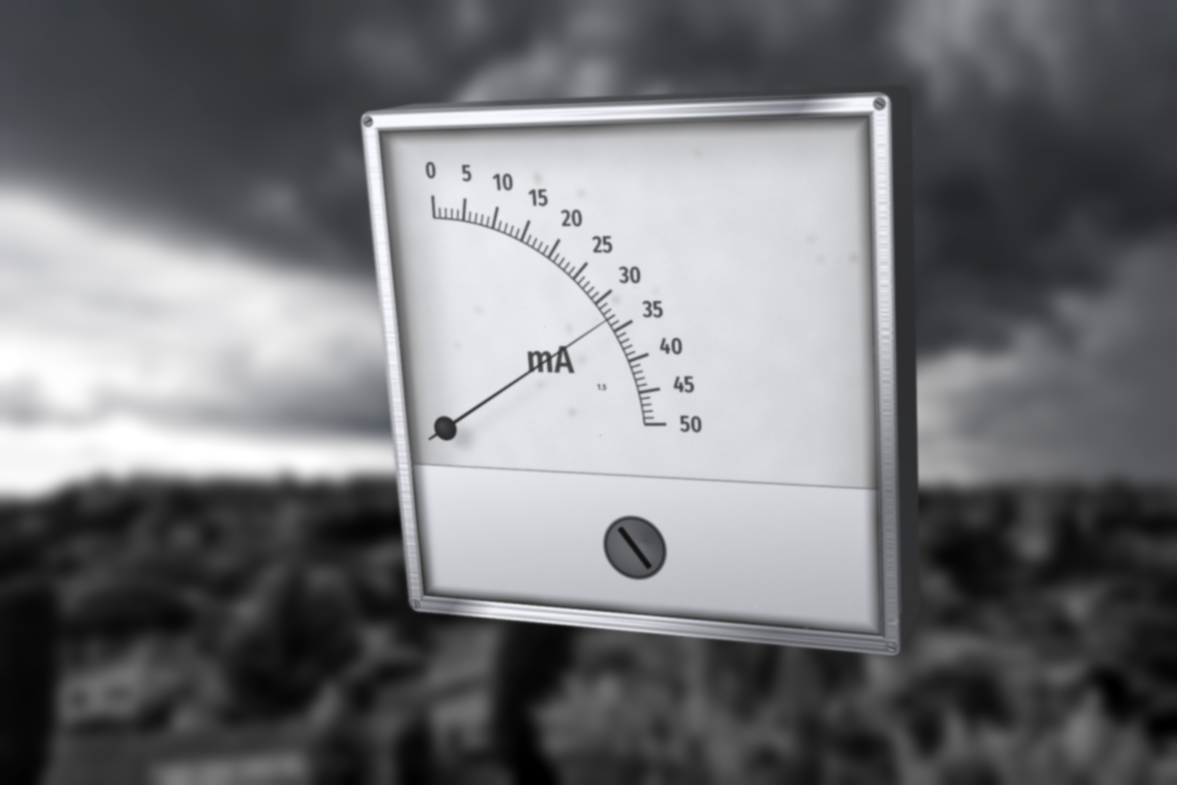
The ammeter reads 33 mA
